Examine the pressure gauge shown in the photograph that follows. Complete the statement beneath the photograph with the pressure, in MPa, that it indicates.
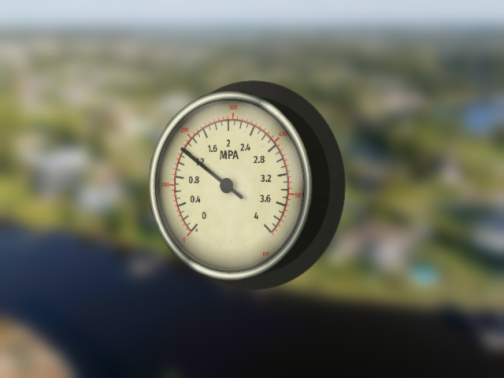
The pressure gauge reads 1.2 MPa
